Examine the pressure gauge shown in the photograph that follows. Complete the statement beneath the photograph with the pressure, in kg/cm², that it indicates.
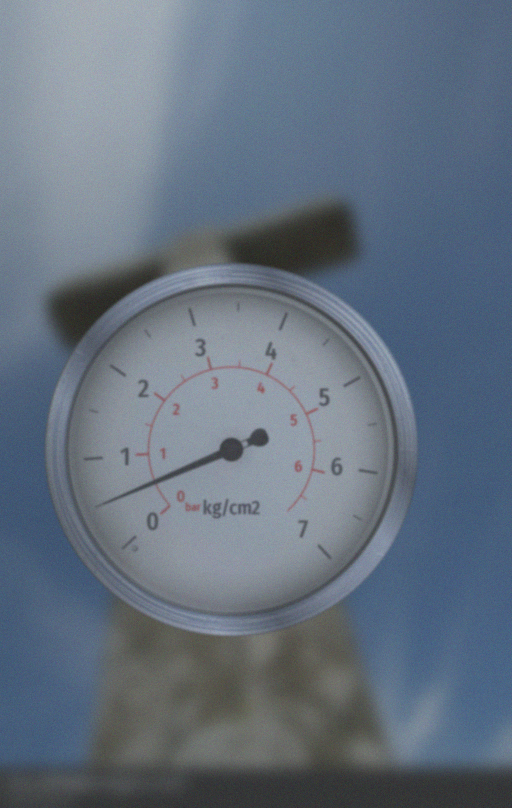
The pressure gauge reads 0.5 kg/cm²
